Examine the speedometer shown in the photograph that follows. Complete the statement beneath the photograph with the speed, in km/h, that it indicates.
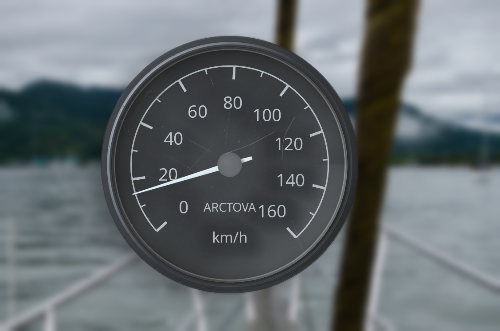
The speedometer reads 15 km/h
